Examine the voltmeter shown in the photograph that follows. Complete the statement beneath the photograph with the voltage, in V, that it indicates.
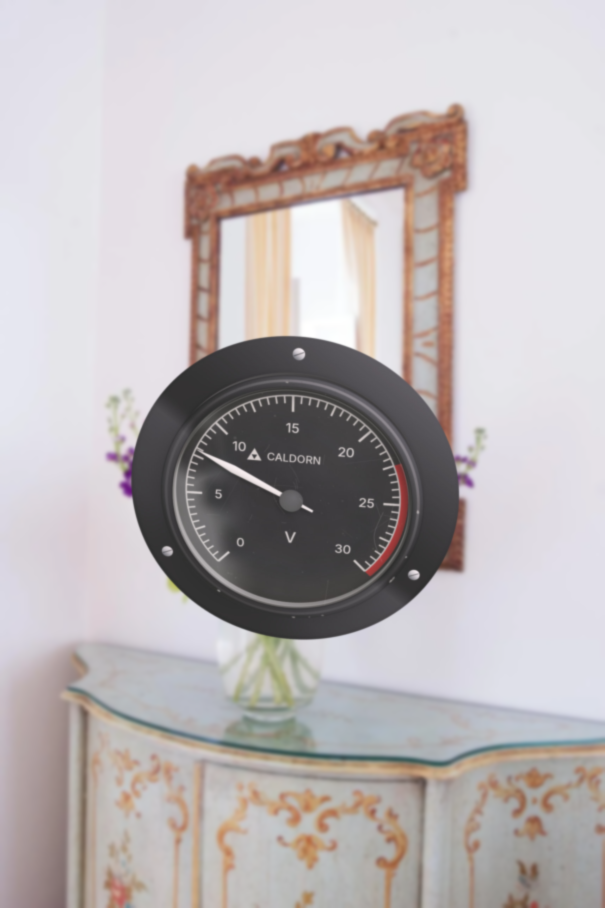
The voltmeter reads 8 V
